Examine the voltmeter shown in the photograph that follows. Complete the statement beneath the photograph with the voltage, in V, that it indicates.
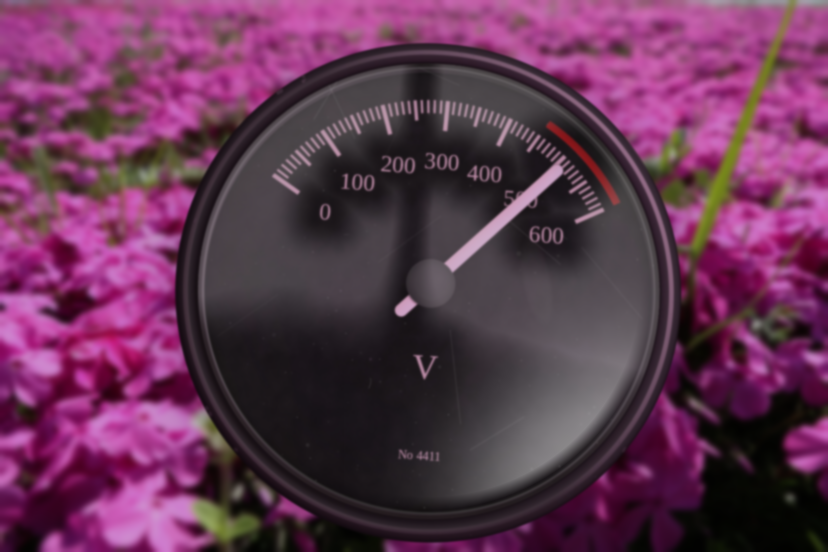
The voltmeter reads 510 V
